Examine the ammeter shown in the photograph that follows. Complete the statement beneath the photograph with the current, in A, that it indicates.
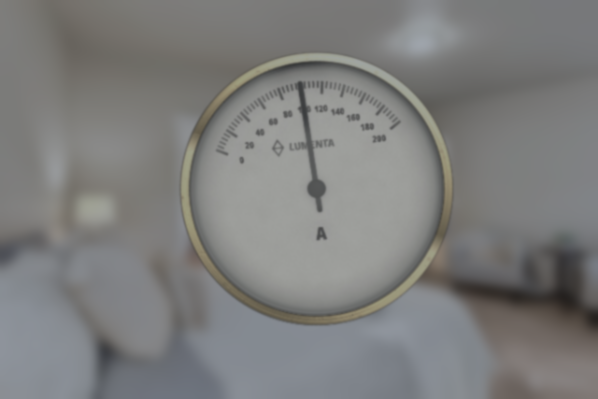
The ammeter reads 100 A
